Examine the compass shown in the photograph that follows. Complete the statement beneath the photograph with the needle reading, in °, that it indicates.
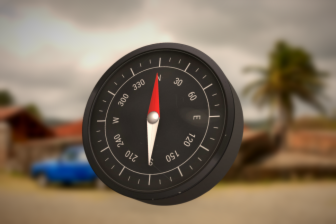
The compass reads 0 °
